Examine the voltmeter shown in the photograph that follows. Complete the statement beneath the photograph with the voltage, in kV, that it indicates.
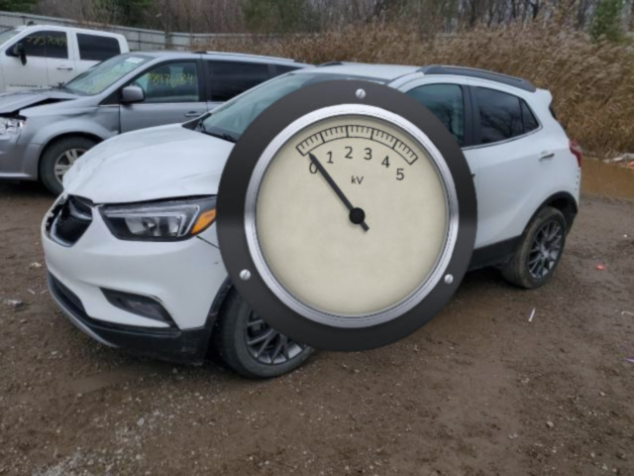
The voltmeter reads 0.2 kV
